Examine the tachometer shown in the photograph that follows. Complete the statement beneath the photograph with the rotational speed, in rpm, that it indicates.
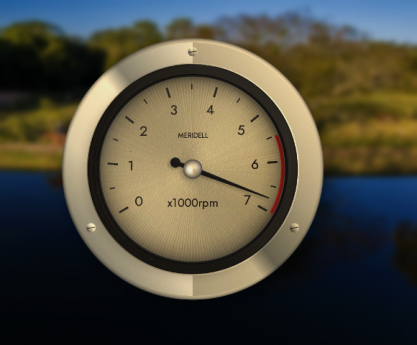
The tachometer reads 6750 rpm
